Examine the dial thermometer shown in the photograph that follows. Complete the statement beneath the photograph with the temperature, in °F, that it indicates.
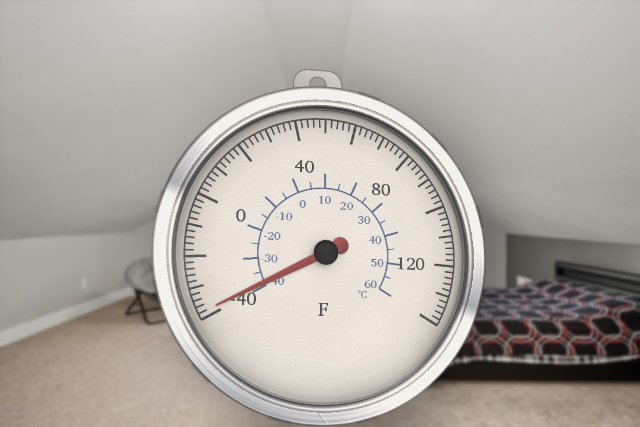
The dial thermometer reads -38 °F
